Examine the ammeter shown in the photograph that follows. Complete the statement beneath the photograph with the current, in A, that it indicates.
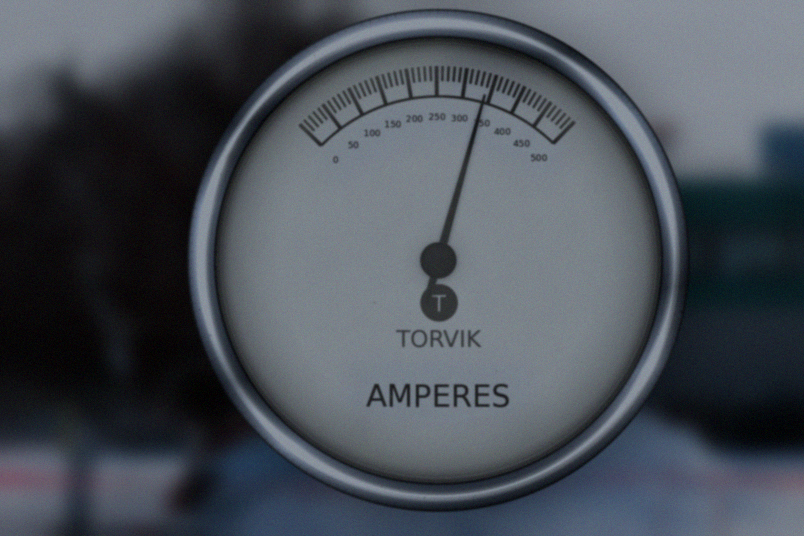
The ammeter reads 340 A
